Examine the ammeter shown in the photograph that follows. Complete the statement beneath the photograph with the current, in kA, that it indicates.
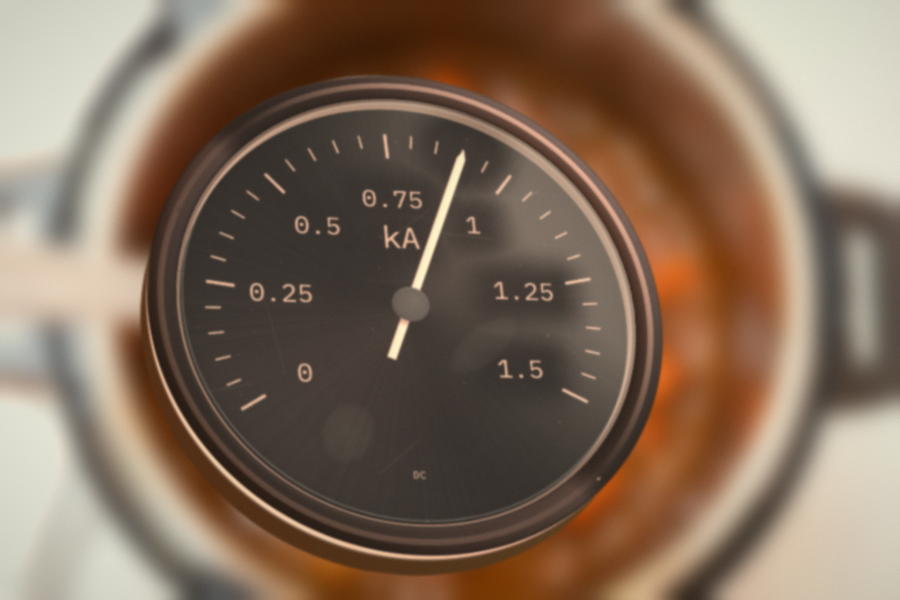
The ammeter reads 0.9 kA
